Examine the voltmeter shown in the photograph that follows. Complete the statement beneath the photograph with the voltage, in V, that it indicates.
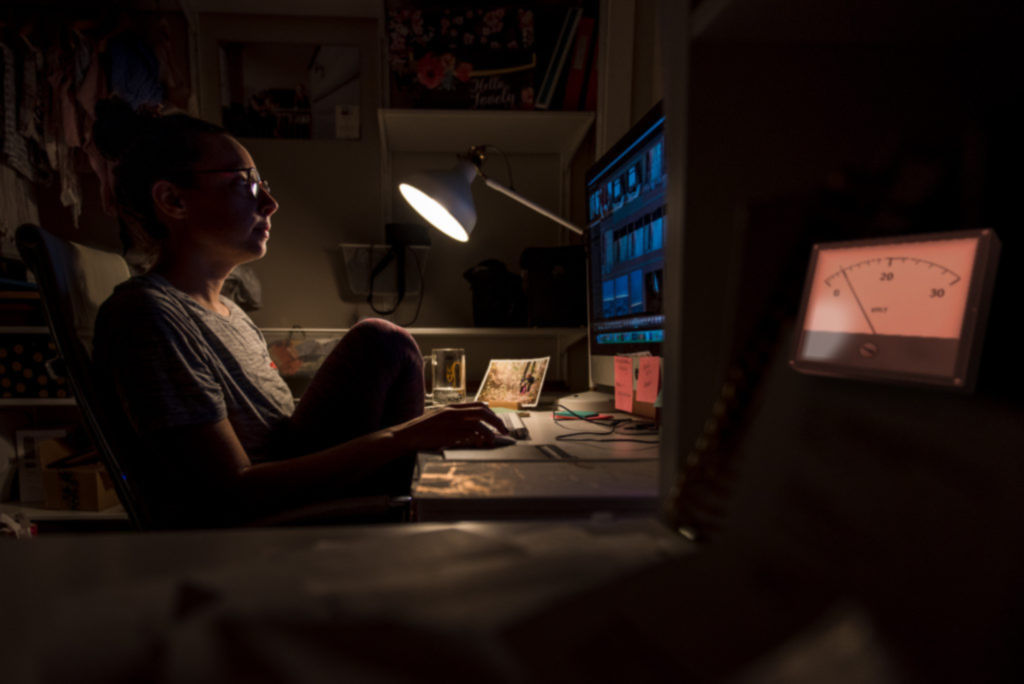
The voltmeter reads 10 V
